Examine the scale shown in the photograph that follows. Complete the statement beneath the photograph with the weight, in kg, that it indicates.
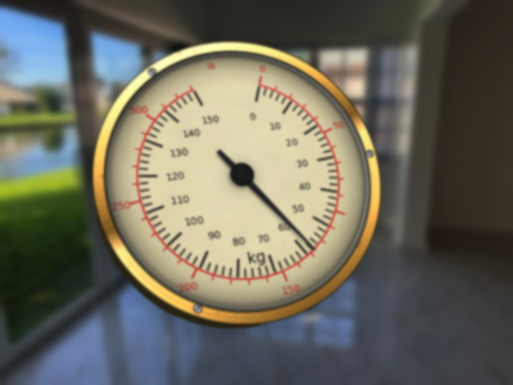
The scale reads 58 kg
